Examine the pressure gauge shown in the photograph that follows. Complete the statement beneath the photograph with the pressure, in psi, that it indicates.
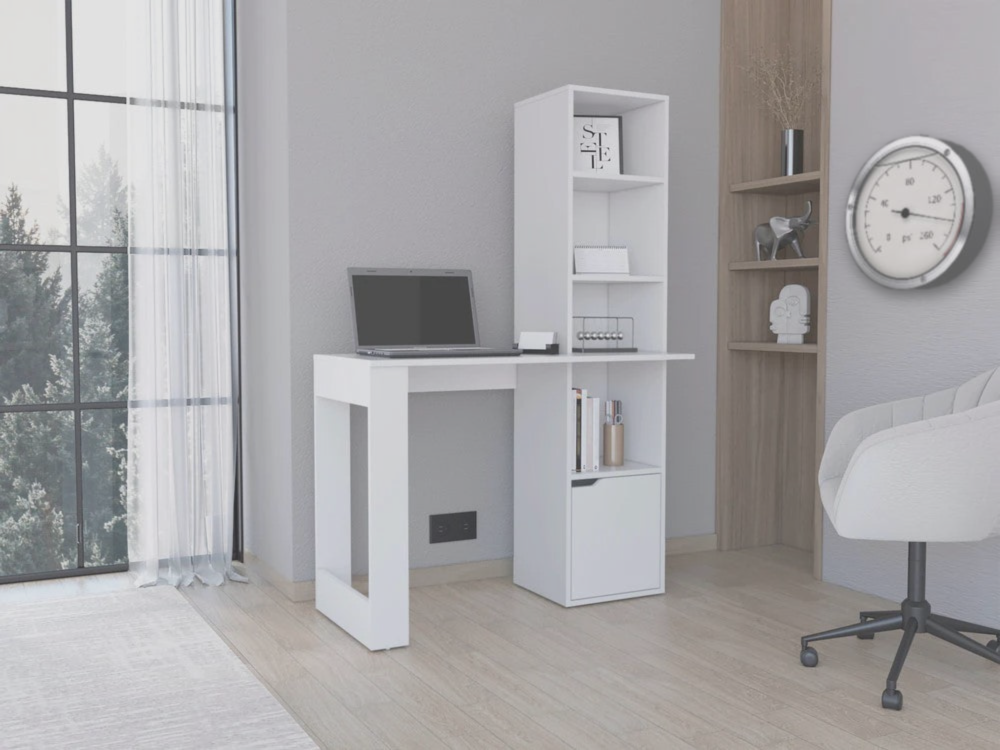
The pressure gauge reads 140 psi
